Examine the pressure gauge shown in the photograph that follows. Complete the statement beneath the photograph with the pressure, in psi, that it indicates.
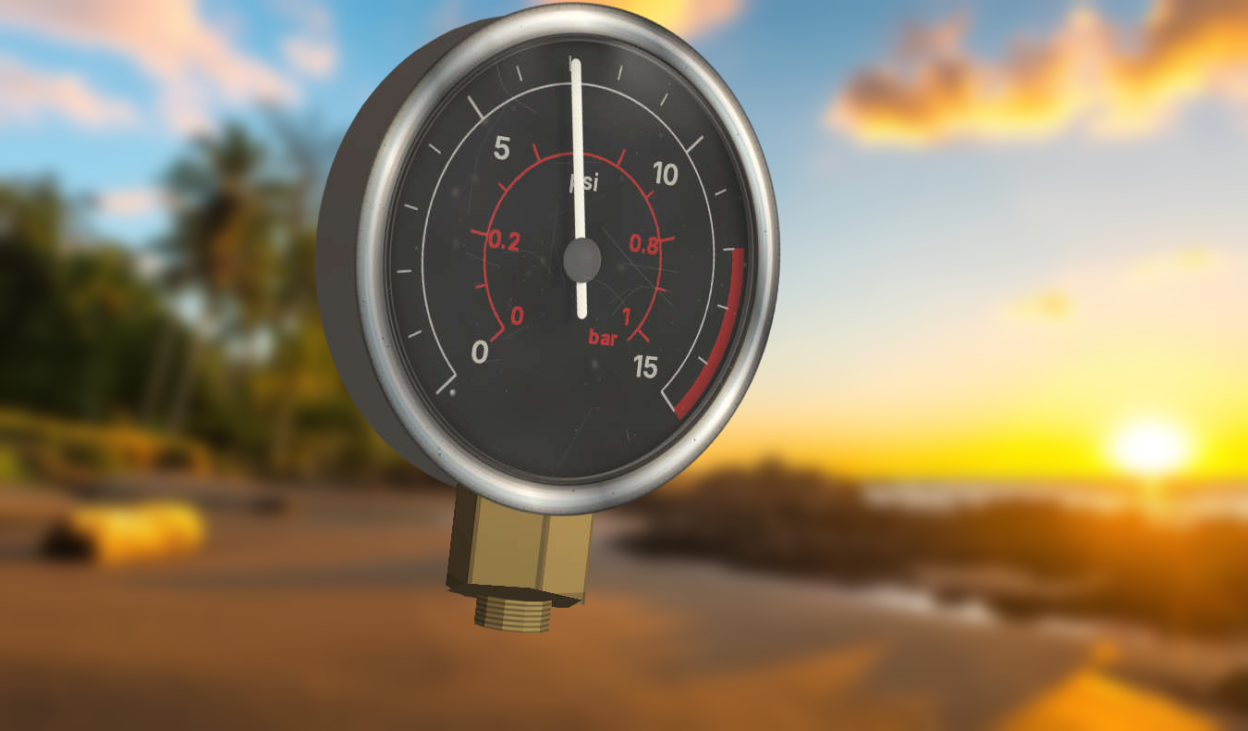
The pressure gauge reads 7 psi
